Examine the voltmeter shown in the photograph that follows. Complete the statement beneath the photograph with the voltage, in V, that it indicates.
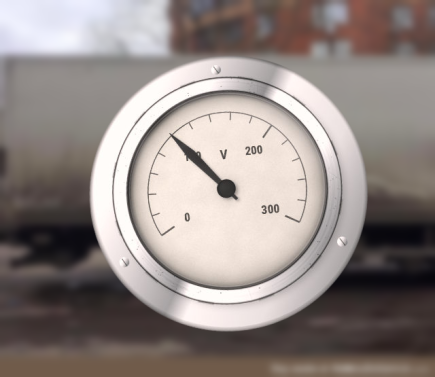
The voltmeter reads 100 V
